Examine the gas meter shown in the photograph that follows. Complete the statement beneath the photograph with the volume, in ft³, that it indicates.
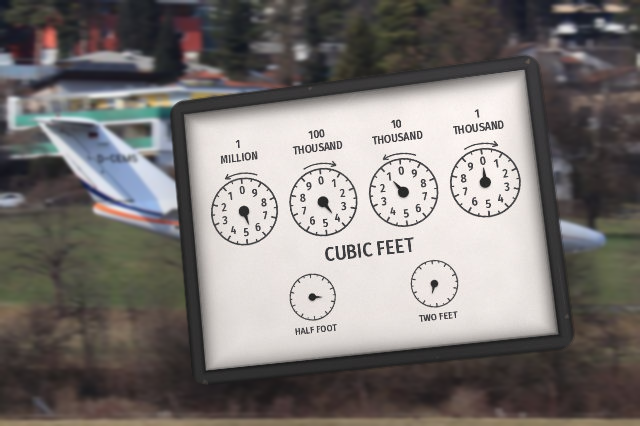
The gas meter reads 541000 ft³
